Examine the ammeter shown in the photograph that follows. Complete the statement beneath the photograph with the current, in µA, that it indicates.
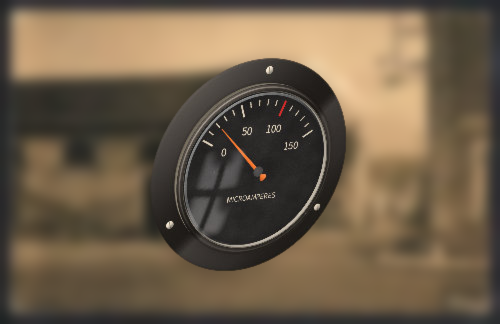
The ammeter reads 20 µA
